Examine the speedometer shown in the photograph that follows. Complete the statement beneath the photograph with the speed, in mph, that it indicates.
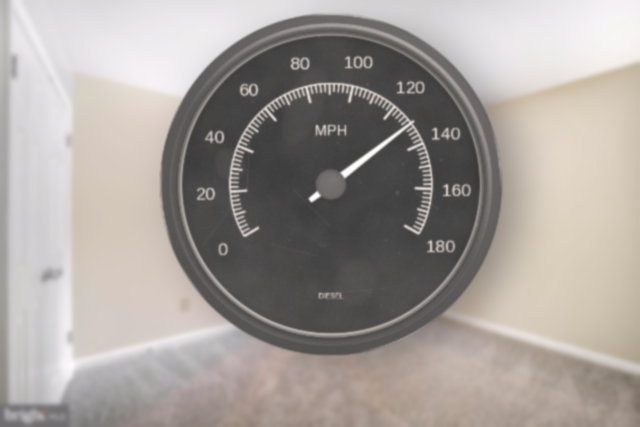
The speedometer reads 130 mph
